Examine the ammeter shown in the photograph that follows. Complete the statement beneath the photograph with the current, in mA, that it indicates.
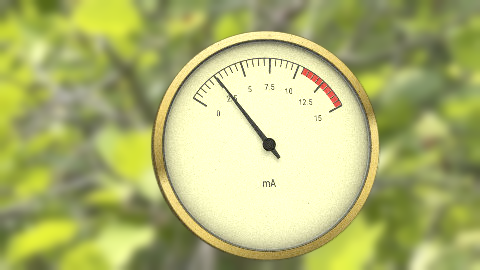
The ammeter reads 2.5 mA
